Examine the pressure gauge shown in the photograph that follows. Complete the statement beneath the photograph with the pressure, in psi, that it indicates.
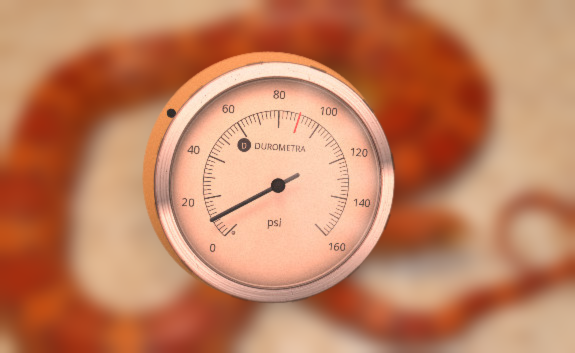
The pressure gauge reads 10 psi
